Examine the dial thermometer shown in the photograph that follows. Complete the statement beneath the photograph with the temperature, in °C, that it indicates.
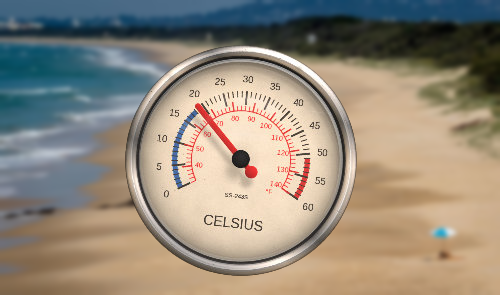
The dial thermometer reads 19 °C
